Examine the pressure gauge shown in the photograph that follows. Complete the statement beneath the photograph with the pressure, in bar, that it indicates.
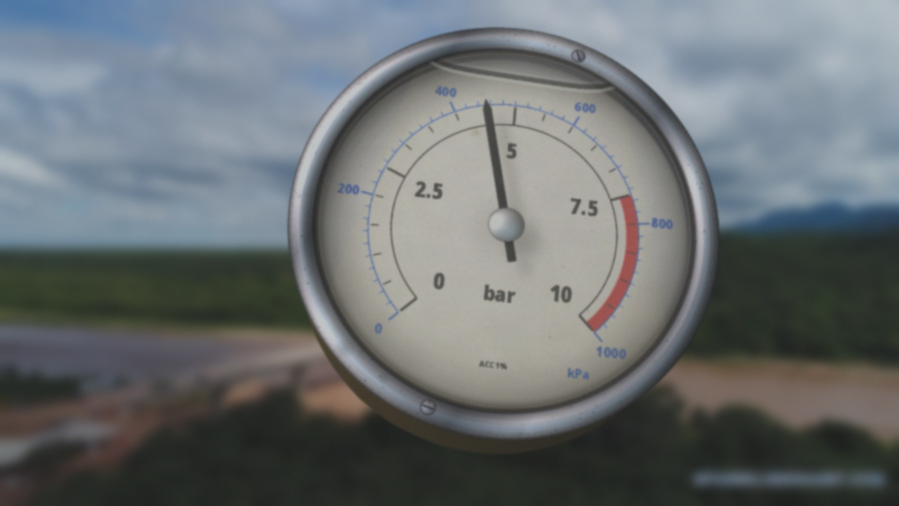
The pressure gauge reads 4.5 bar
